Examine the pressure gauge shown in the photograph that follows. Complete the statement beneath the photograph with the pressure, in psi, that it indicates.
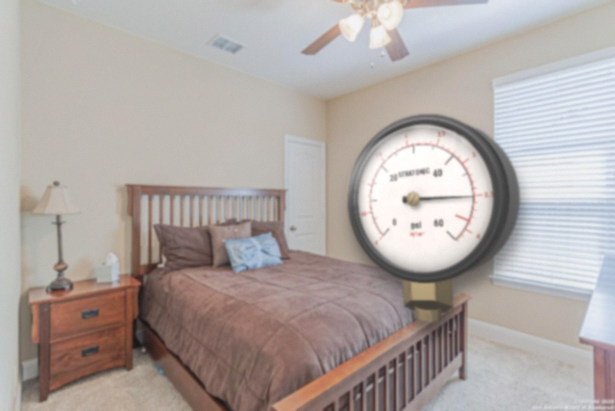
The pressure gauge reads 50 psi
